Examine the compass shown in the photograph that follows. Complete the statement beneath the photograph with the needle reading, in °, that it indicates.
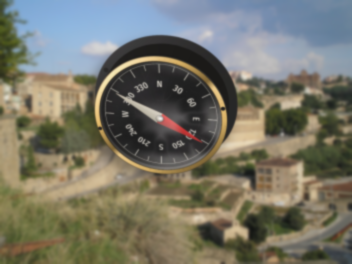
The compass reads 120 °
